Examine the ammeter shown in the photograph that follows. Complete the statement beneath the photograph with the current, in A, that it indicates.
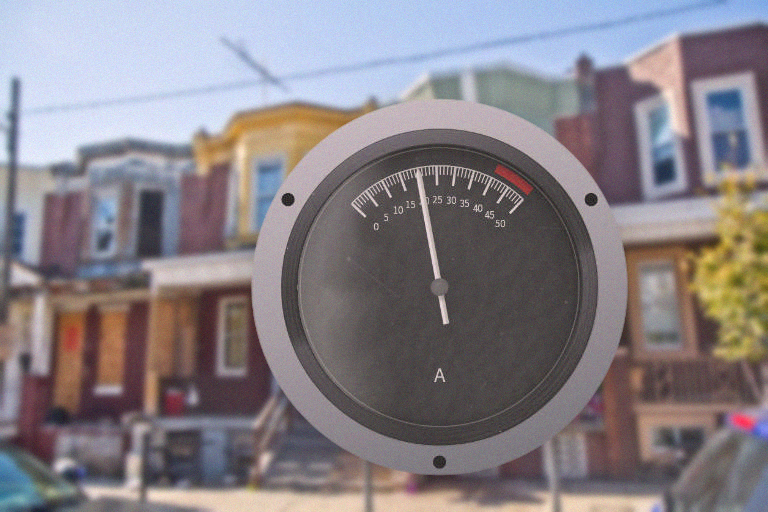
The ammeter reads 20 A
